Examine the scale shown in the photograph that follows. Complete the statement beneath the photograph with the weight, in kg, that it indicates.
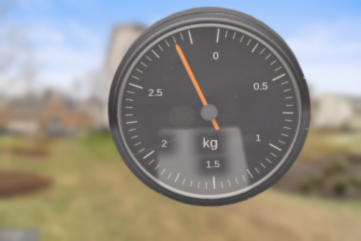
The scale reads 2.9 kg
